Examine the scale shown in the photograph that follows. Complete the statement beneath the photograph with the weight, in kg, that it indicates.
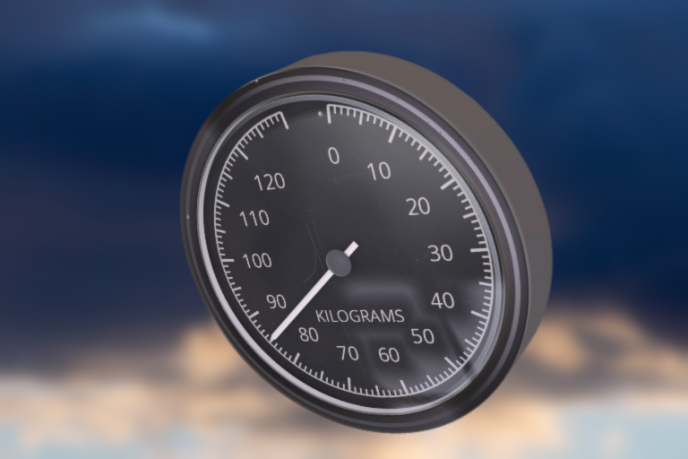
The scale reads 85 kg
